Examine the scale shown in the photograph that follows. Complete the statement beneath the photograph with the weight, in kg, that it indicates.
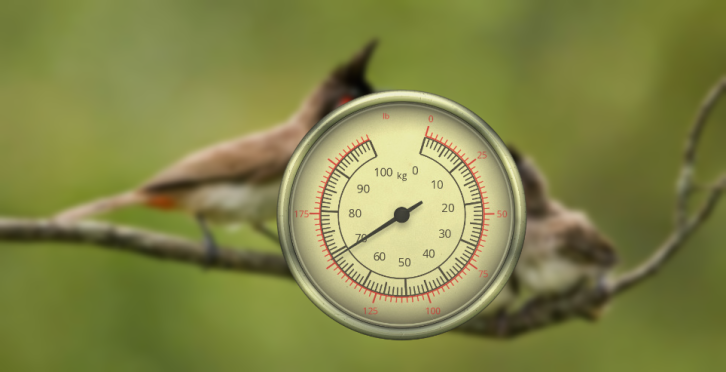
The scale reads 69 kg
